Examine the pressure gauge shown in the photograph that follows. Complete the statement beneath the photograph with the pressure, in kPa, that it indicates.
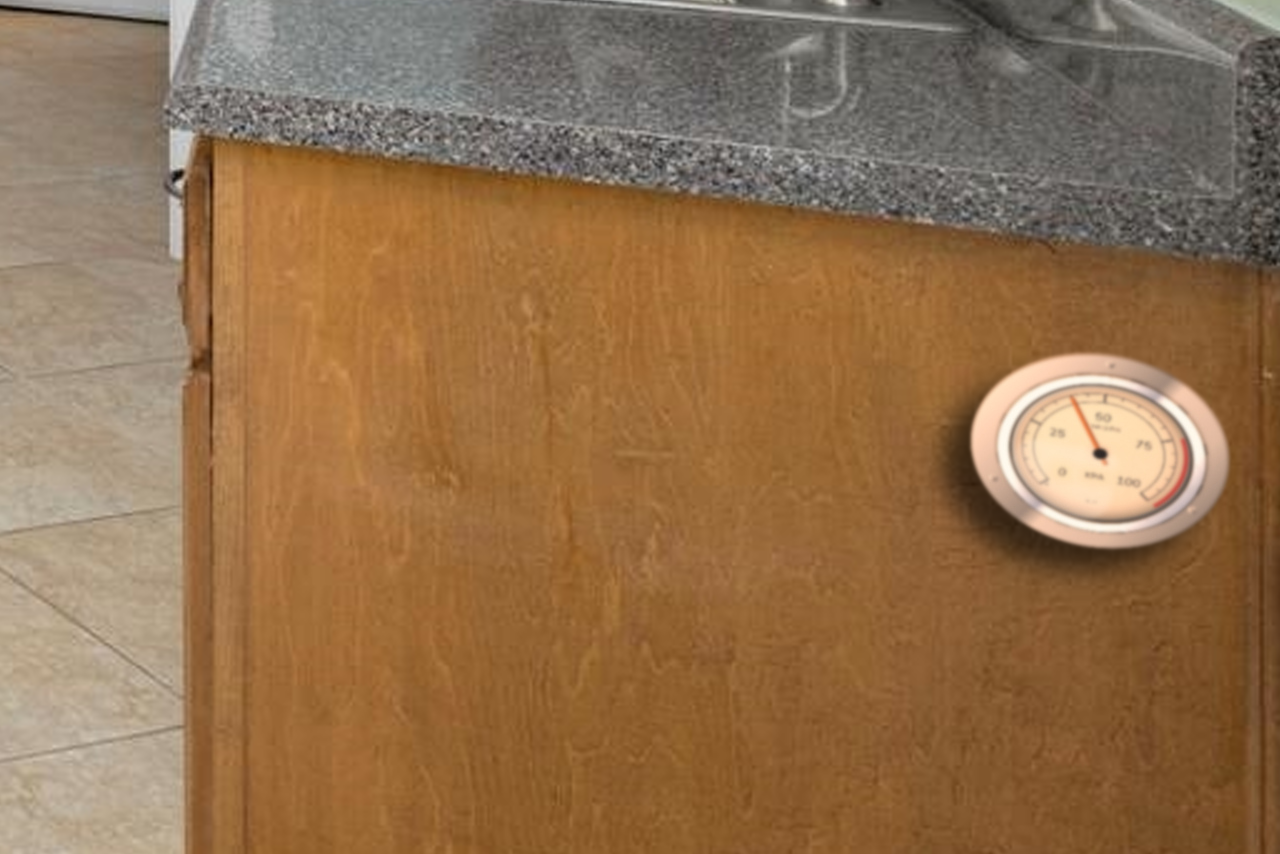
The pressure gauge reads 40 kPa
